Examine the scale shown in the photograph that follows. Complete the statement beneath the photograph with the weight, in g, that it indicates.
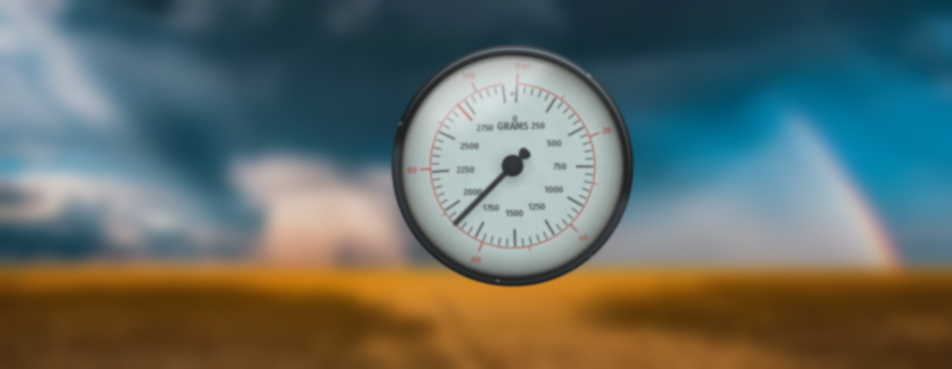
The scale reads 1900 g
